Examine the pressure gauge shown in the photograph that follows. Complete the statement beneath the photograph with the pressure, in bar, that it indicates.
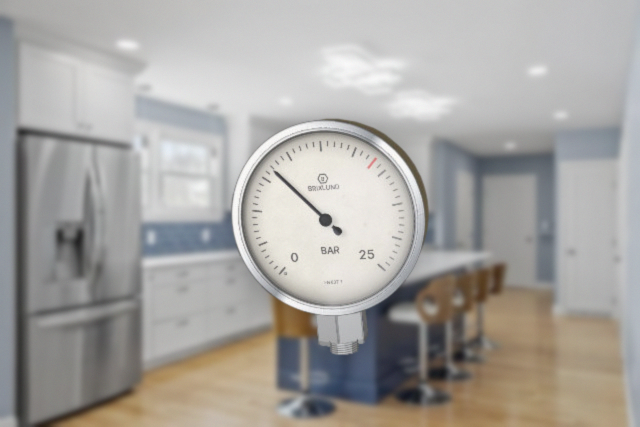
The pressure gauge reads 8.5 bar
